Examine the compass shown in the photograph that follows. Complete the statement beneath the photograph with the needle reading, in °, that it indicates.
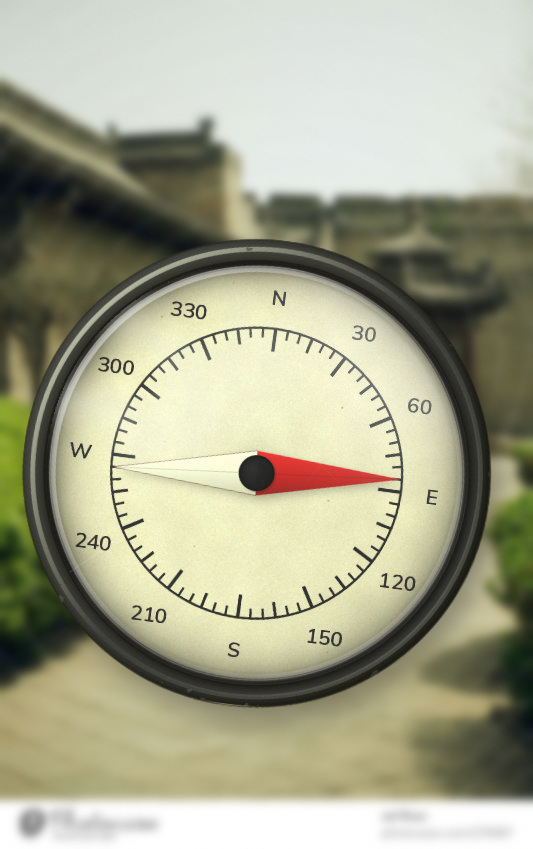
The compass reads 85 °
